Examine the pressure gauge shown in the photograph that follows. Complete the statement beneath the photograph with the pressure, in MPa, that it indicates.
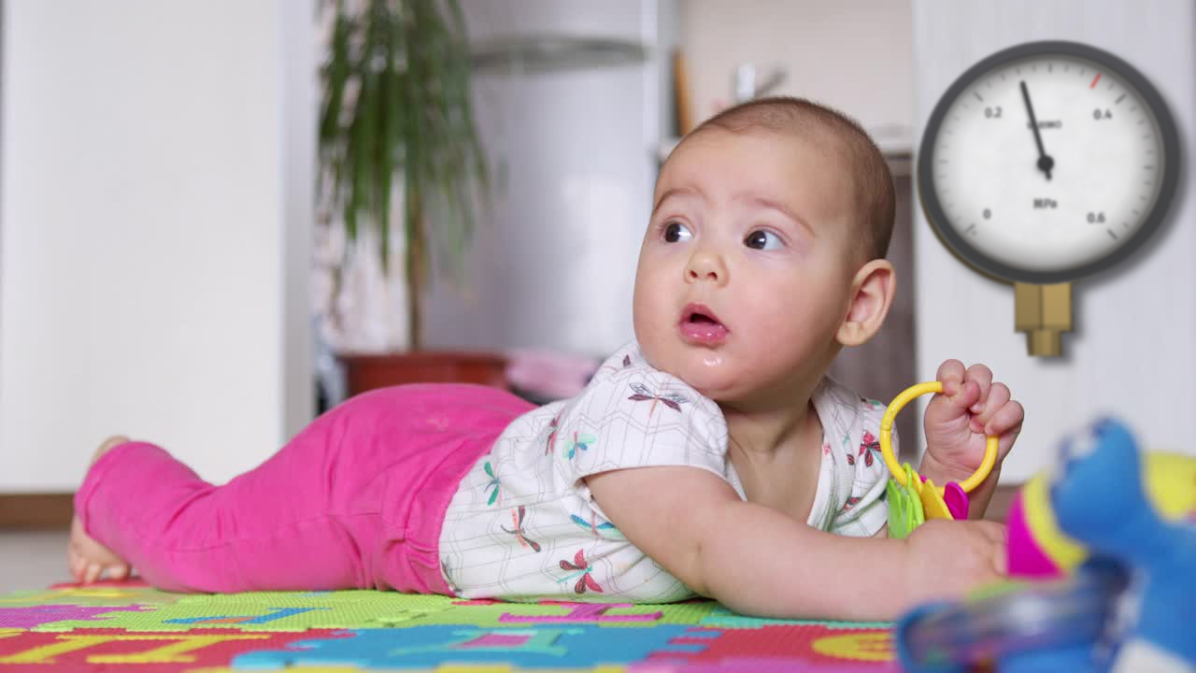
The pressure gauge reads 0.26 MPa
